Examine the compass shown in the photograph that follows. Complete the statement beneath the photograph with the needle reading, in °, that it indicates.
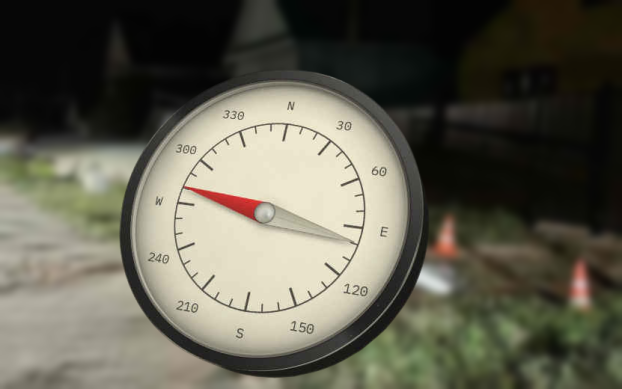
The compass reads 280 °
